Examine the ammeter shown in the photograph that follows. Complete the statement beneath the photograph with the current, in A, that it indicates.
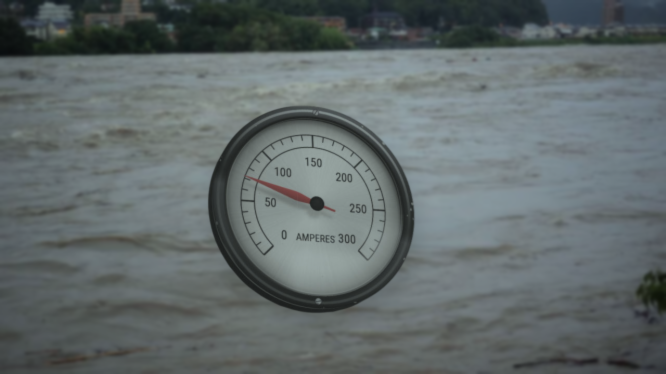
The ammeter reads 70 A
